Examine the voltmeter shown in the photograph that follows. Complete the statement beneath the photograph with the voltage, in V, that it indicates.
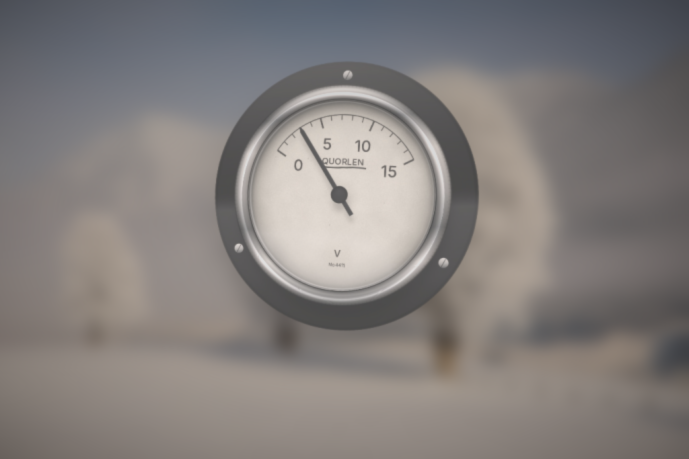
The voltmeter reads 3 V
